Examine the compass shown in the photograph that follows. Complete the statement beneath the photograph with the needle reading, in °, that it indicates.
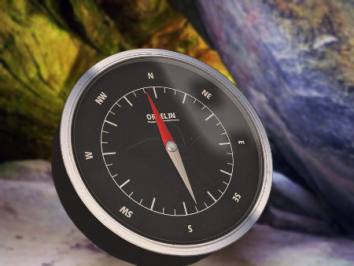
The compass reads 350 °
